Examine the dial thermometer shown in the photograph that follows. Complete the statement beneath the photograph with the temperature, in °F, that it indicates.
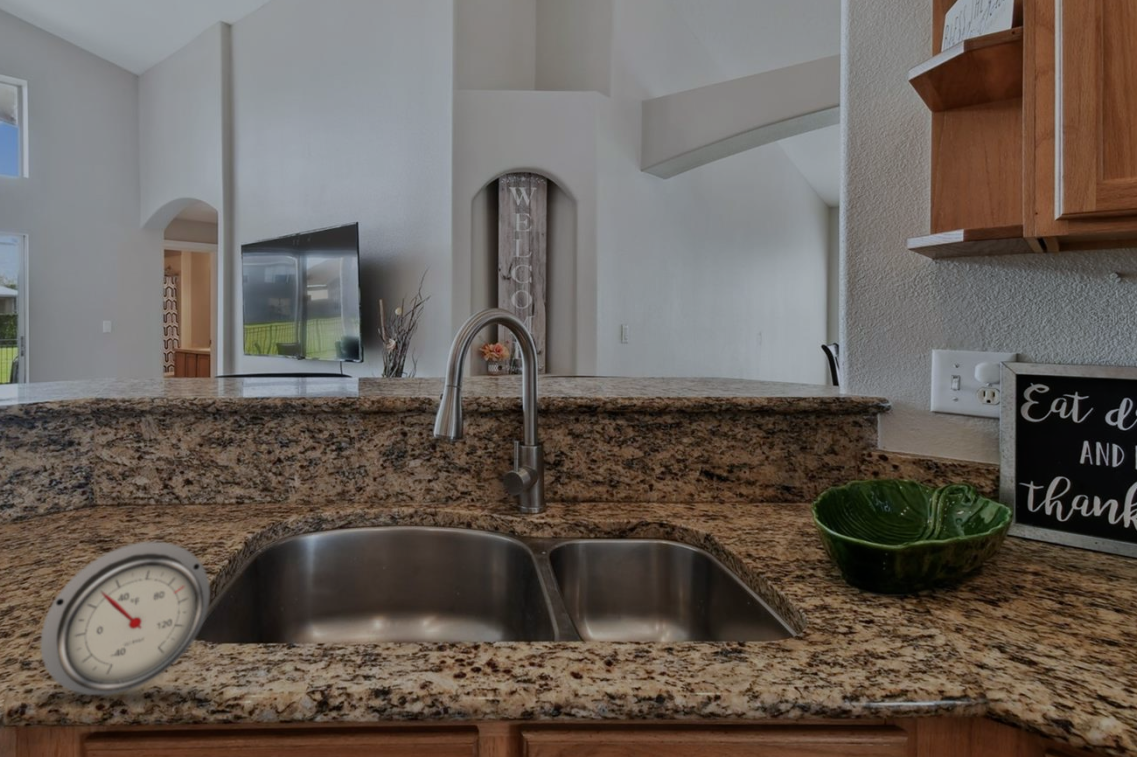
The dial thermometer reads 30 °F
